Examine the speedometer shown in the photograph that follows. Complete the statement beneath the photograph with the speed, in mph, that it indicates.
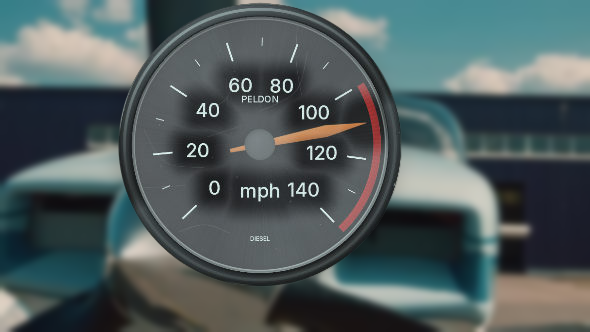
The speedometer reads 110 mph
